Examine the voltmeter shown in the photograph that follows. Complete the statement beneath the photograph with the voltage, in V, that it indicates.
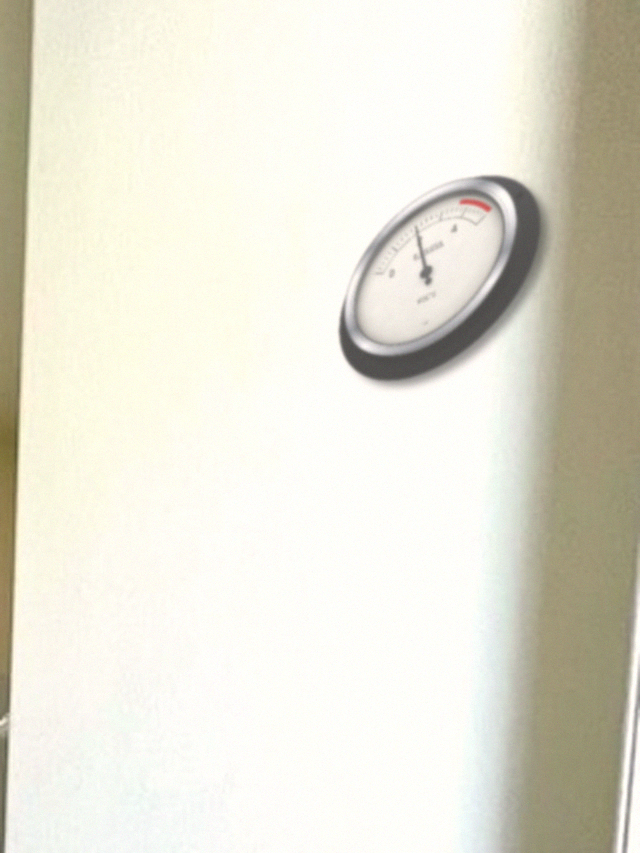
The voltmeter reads 2 V
